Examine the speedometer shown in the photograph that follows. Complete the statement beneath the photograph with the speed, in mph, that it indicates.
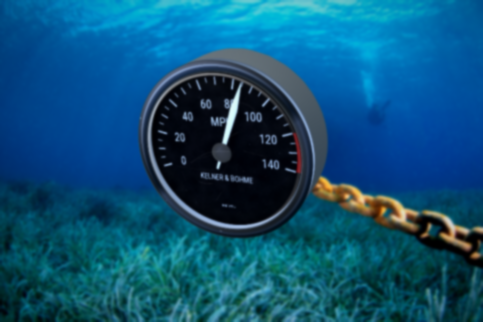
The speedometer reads 85 mph
